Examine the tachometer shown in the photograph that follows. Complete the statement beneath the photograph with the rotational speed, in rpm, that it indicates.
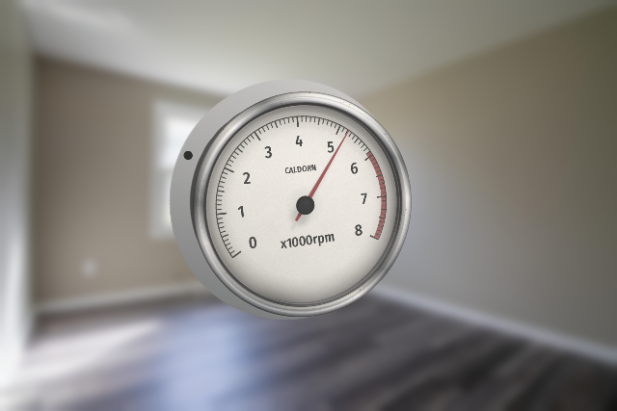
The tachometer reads 5200 rpm
